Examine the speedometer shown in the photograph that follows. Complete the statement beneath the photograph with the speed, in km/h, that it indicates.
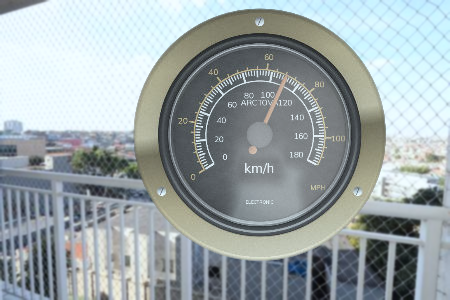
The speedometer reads 110 km/h
